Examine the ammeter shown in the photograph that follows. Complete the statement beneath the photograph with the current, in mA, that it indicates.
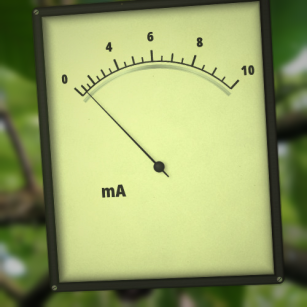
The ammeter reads 1 mA
